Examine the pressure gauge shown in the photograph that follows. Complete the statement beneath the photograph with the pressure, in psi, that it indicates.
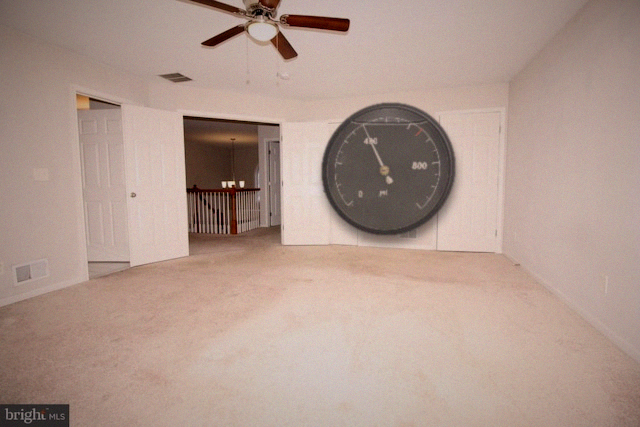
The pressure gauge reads 400 psi
